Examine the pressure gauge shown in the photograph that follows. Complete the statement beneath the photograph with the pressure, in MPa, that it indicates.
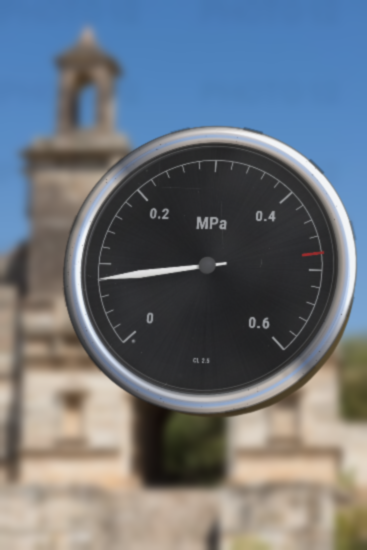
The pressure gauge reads 0.08 MPa
